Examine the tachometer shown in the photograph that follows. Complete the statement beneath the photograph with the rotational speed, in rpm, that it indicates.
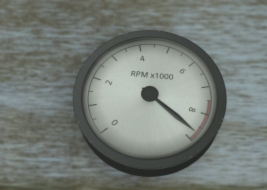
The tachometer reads 8750 rpm
